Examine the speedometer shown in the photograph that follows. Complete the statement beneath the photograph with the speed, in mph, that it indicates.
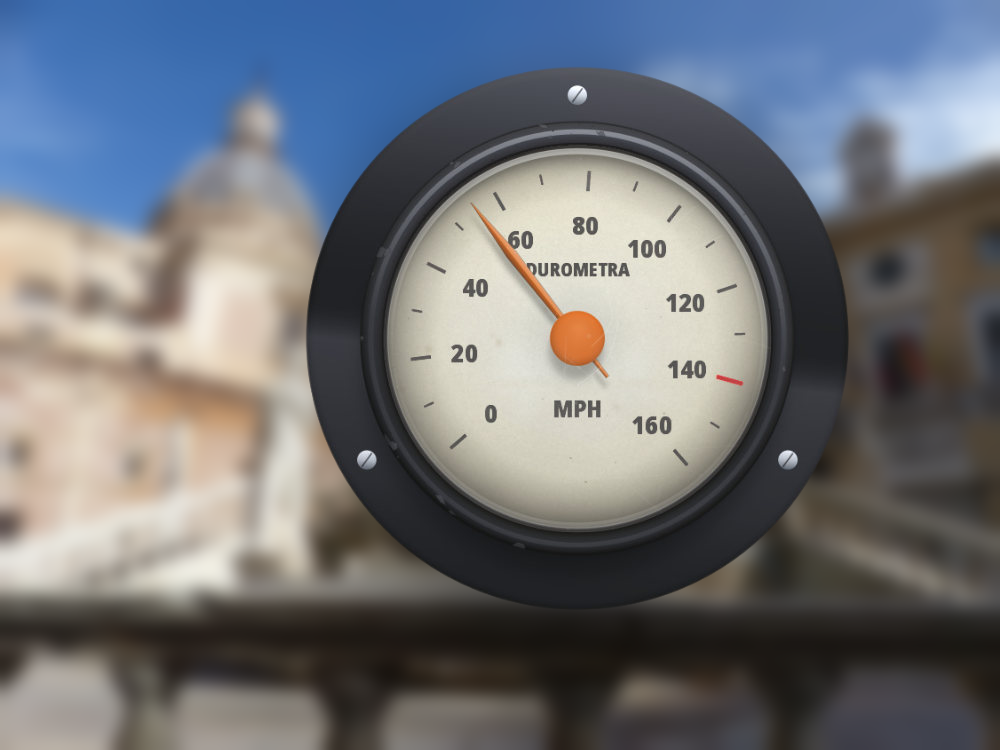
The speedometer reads 55 mph
